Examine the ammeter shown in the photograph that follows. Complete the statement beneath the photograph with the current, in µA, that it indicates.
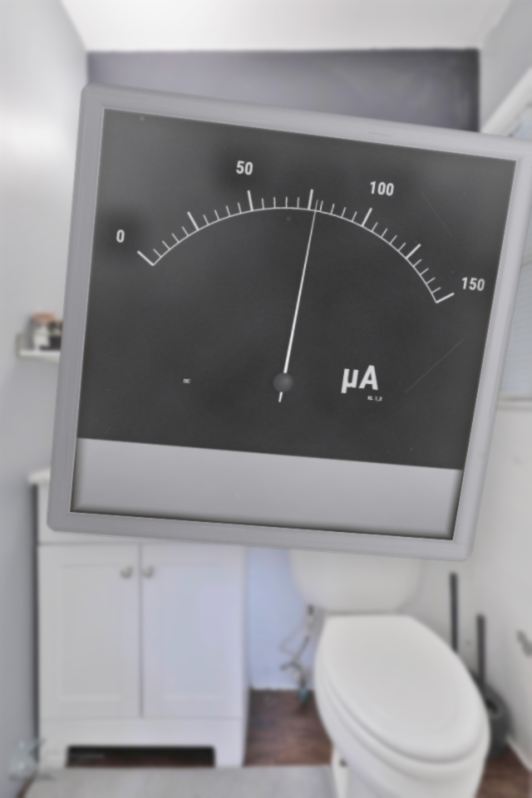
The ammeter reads 77.5 µA
